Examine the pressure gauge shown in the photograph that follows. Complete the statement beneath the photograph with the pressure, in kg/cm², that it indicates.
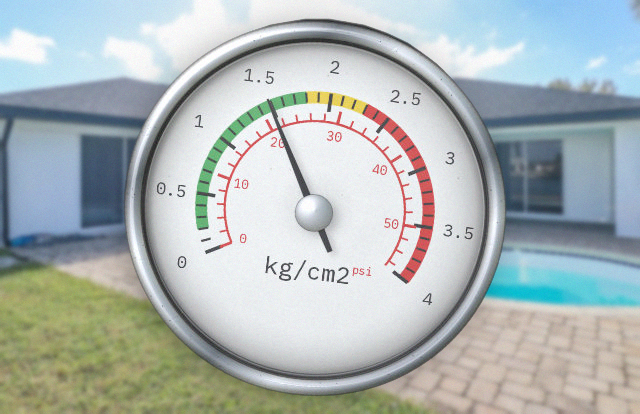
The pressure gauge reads 1.5 kg/cm²
